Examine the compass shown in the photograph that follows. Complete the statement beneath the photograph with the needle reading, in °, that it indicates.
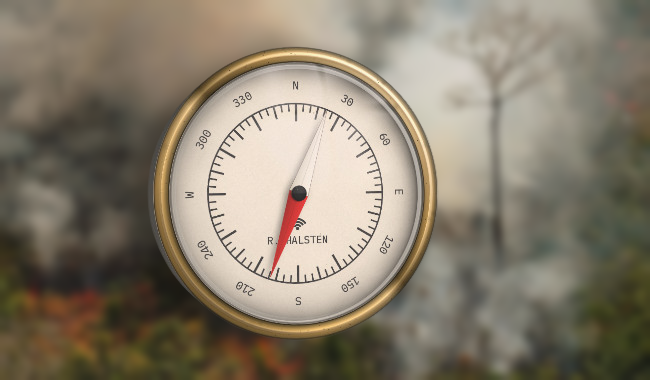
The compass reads 200 °
